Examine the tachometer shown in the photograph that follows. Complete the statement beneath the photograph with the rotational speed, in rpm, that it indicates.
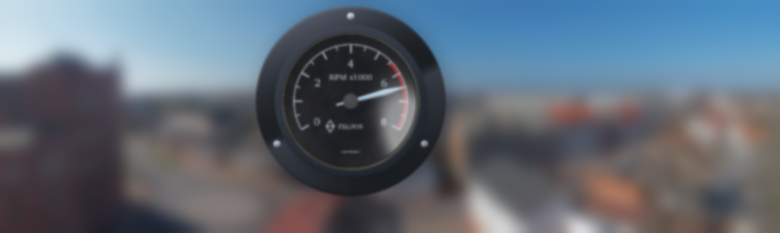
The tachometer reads 6500 rpm
